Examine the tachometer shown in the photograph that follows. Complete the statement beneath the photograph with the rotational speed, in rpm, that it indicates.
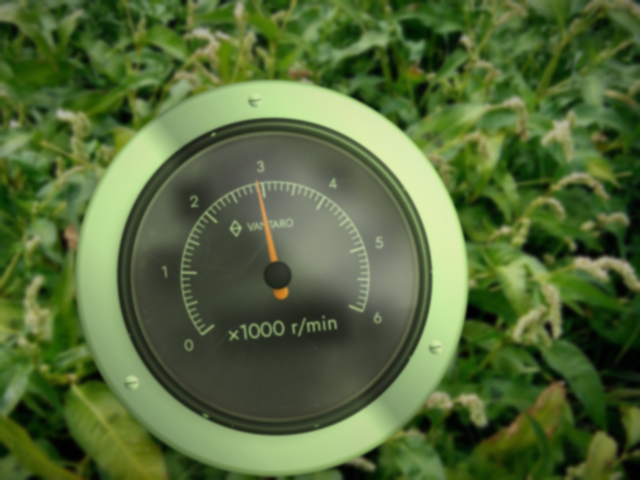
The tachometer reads 2900 rpm
